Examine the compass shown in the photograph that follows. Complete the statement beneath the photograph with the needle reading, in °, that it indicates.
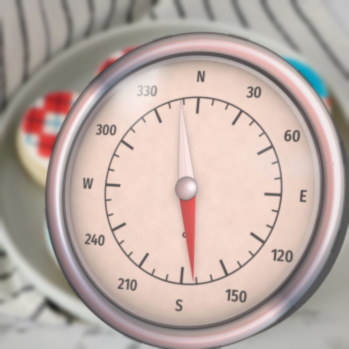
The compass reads 170 °
